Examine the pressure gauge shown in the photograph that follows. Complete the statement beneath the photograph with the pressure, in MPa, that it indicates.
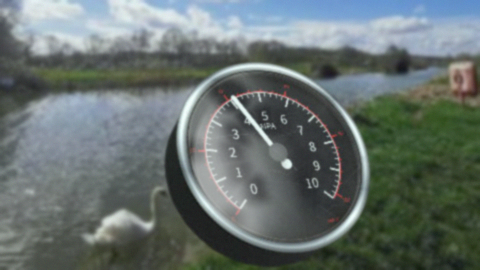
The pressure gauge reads 4 MPa
